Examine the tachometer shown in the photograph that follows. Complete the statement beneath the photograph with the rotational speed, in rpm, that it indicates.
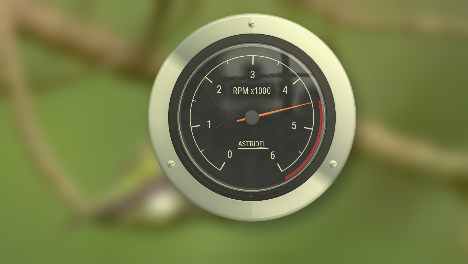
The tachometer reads 4500 rpm
